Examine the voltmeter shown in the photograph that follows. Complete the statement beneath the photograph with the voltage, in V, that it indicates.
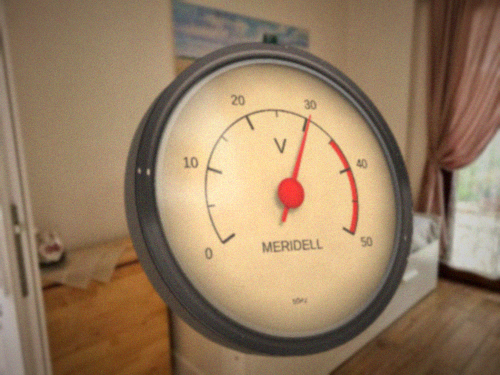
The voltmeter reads 30 V
